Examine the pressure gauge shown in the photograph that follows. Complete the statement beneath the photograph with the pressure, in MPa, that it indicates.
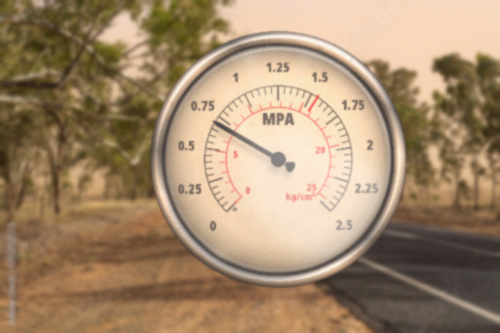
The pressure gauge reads 0.7 MPa
